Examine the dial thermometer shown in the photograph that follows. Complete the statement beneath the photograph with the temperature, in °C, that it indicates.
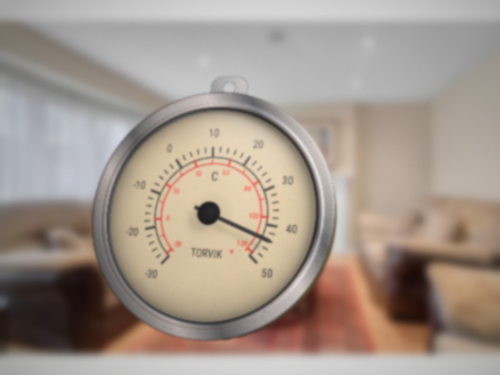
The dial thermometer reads 44 °C
